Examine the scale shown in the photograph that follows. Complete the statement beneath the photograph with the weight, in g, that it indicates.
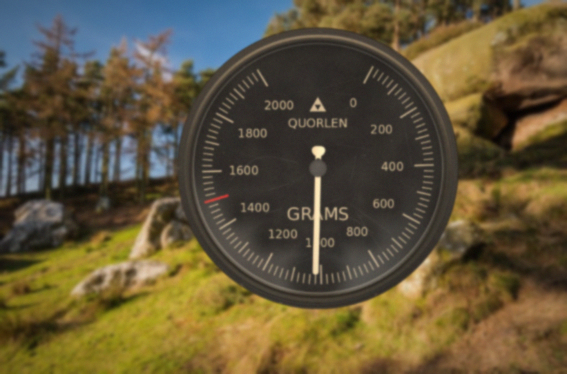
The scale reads 1020 g
